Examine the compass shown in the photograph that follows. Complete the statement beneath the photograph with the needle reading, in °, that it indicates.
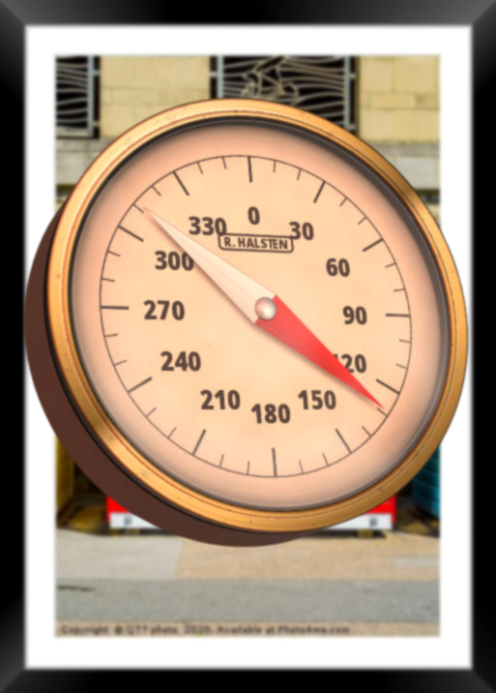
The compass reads 130 °
